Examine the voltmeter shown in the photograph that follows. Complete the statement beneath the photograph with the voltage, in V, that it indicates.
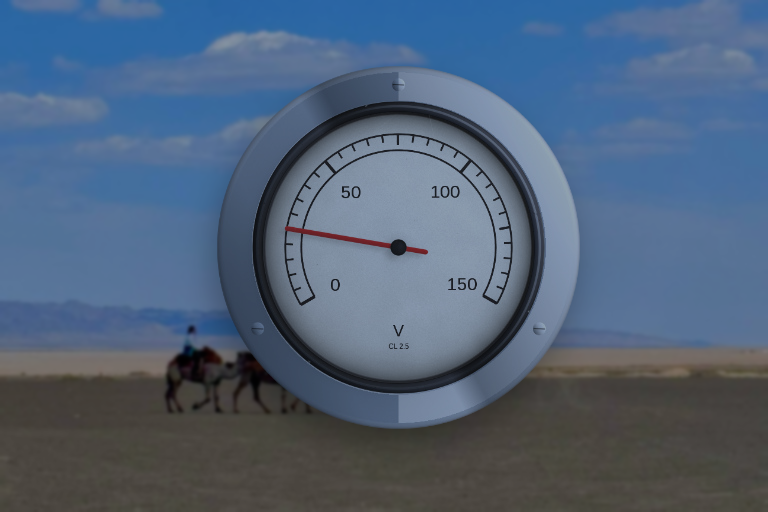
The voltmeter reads 25 V
